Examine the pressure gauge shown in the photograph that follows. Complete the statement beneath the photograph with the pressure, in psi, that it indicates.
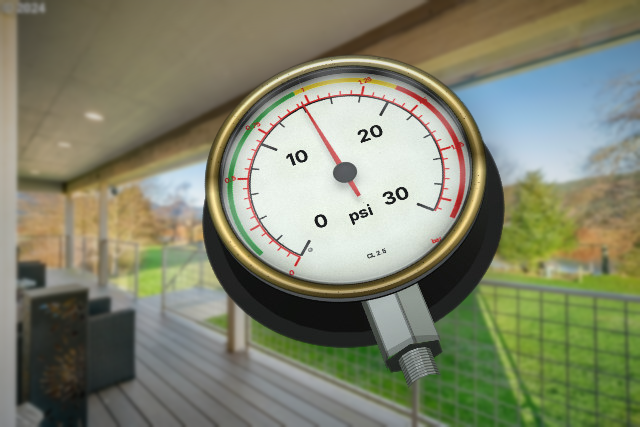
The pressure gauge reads 14 psi
